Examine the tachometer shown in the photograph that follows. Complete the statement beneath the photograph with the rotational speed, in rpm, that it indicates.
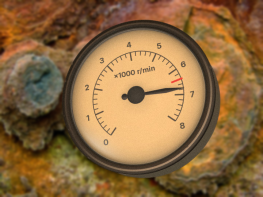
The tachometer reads 6800 rpm
